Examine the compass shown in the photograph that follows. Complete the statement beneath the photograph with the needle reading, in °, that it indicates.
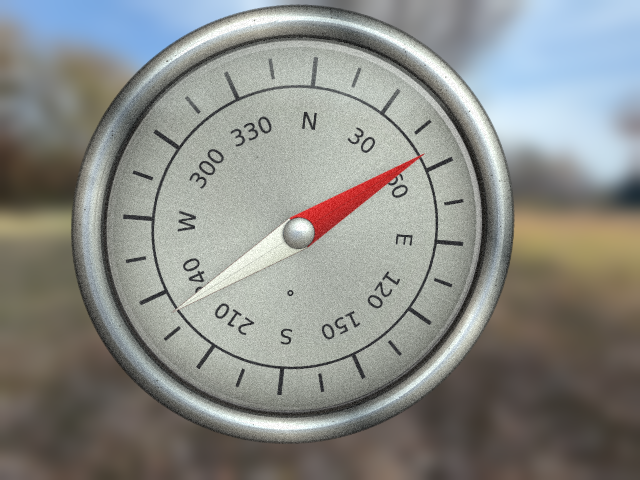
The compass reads 52.5 °
